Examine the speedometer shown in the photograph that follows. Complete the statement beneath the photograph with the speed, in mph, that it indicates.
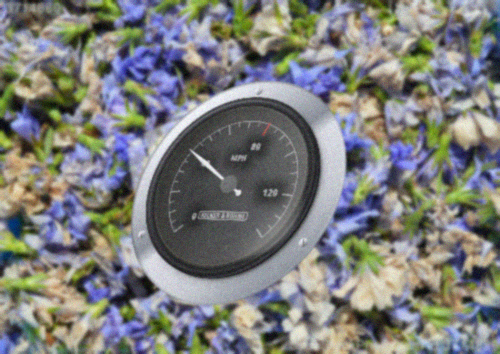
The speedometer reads 40 mph
